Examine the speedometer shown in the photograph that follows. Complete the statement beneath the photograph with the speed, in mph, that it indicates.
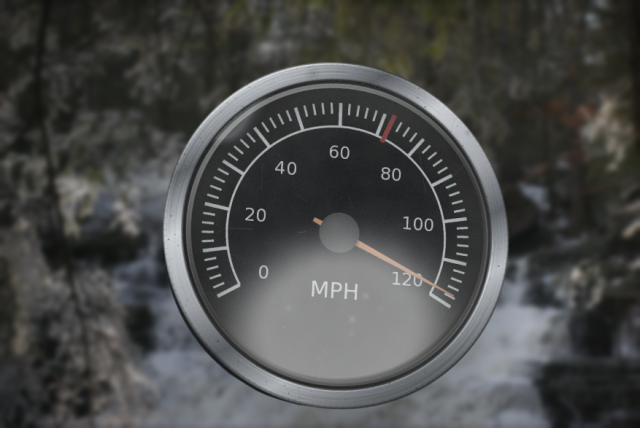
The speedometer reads 118 mph
